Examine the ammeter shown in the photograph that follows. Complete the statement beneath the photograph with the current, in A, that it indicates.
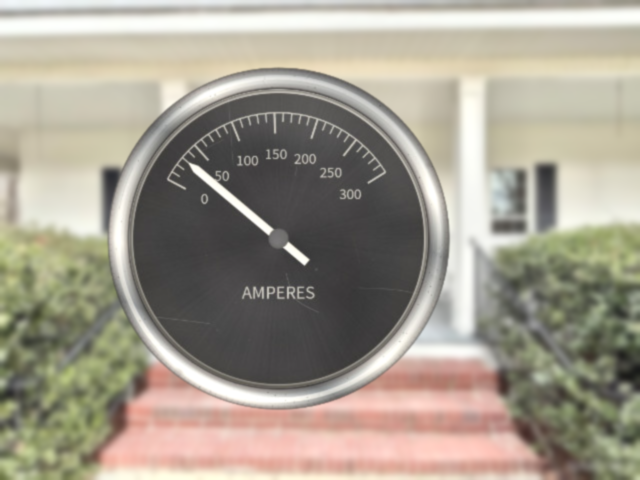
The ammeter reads 30 A
